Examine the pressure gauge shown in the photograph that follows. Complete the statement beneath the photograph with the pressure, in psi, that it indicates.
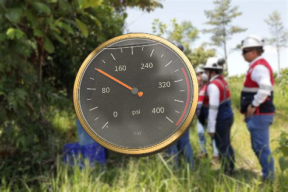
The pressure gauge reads 120 psi
